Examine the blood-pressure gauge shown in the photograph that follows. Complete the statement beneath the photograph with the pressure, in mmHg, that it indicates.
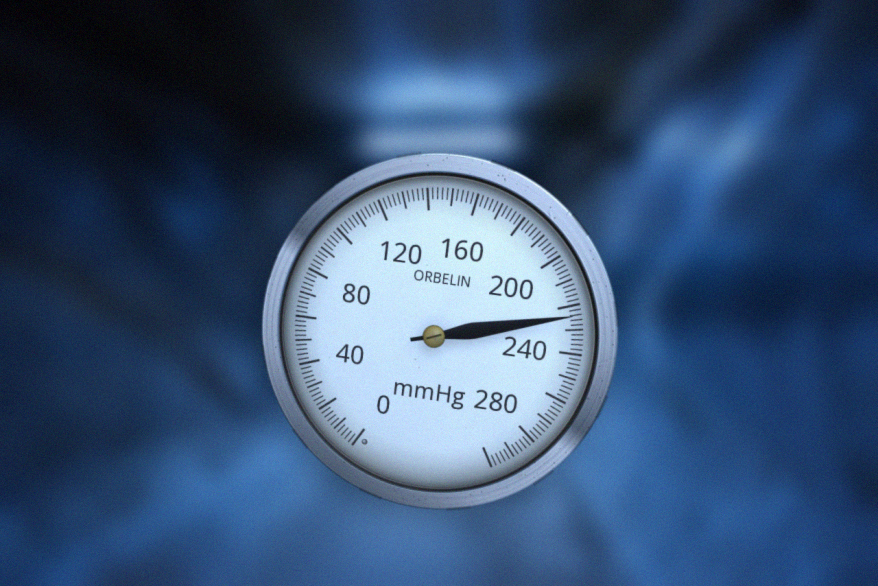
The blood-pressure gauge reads 224 mmHg
